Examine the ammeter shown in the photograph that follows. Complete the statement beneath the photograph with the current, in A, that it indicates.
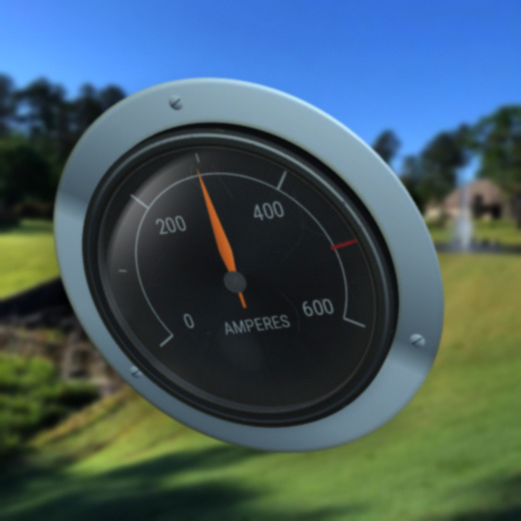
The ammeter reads 300 A
